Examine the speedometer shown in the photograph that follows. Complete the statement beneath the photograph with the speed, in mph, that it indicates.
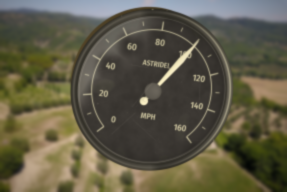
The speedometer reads 100 mph
